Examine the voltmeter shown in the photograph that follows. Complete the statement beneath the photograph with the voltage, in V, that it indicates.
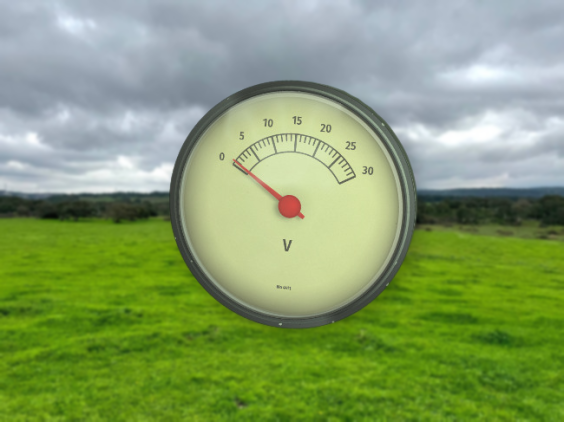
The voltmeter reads 1 V
